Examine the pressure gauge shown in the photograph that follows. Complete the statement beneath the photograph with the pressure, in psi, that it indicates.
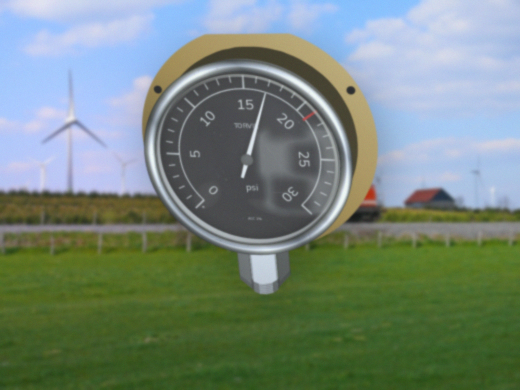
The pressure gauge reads 17 psi
